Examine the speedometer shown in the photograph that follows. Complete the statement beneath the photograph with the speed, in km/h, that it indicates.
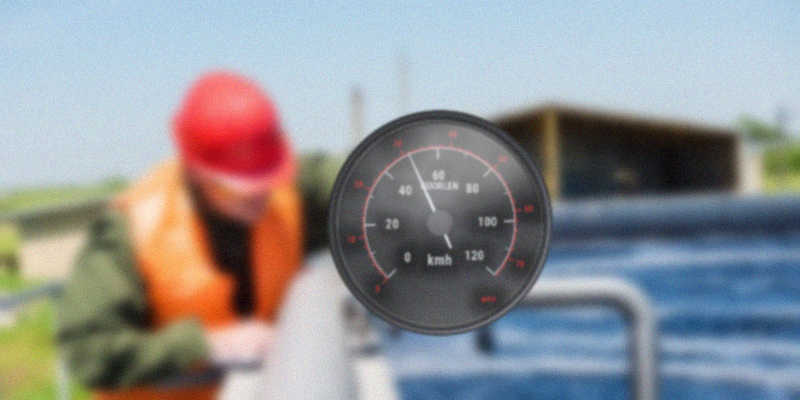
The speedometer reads 50 km/h
